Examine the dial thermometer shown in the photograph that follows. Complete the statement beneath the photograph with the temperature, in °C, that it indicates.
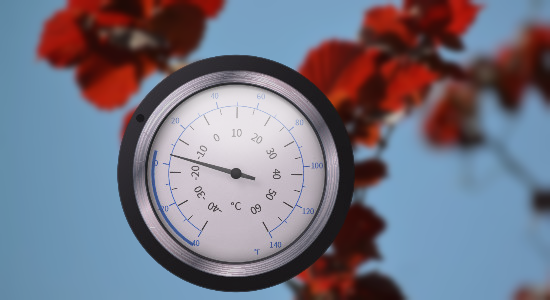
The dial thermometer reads -15 °C
